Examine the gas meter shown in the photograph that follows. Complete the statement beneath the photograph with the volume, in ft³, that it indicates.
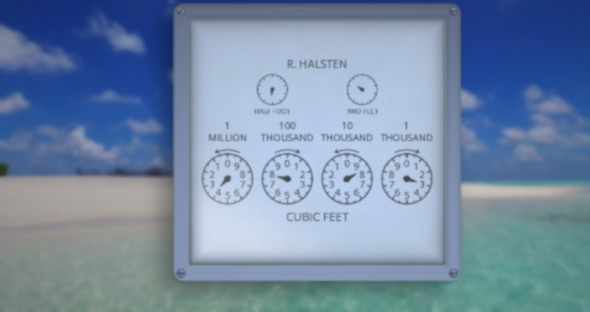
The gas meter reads 378300 ft³
